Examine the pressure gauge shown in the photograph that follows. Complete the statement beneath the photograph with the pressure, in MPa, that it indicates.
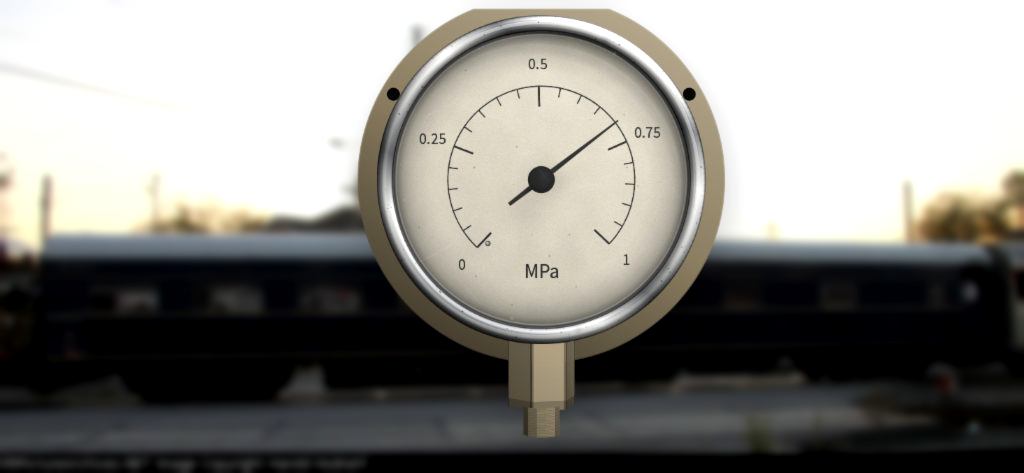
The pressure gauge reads 0.7 MPa
